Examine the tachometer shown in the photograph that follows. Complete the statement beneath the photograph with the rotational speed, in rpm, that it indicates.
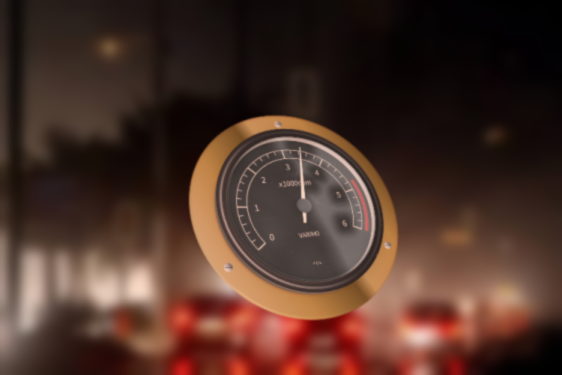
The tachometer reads 3400 rpm
